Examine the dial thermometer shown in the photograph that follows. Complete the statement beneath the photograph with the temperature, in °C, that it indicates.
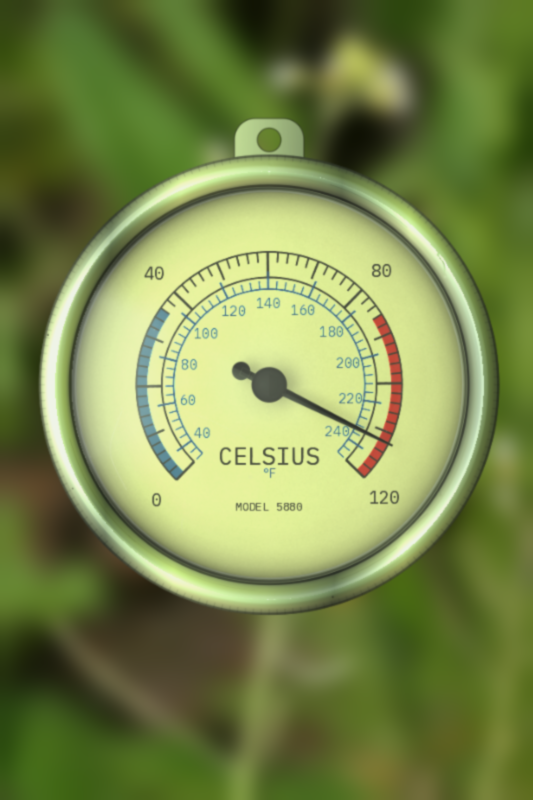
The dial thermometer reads 112 °C
